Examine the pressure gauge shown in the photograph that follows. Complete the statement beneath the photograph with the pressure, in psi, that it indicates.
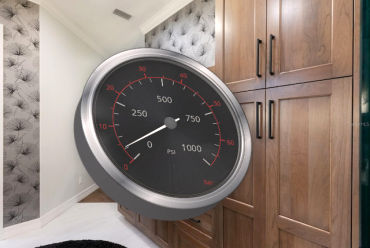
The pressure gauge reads 50 psi
